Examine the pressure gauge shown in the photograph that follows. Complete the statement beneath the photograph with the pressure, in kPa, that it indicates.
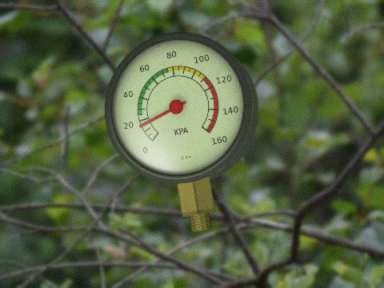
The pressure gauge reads 15 kPa
